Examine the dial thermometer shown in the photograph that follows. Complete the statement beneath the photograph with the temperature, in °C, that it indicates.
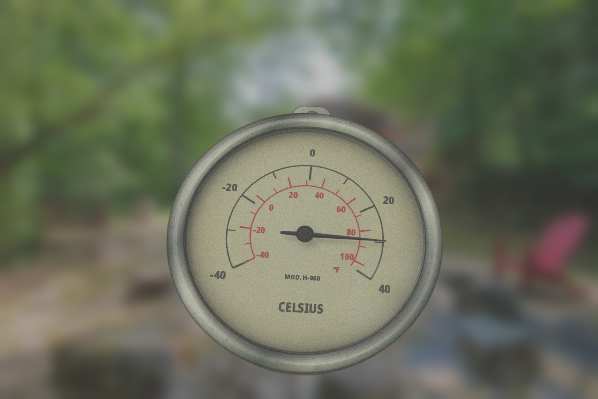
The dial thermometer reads 30 °C
